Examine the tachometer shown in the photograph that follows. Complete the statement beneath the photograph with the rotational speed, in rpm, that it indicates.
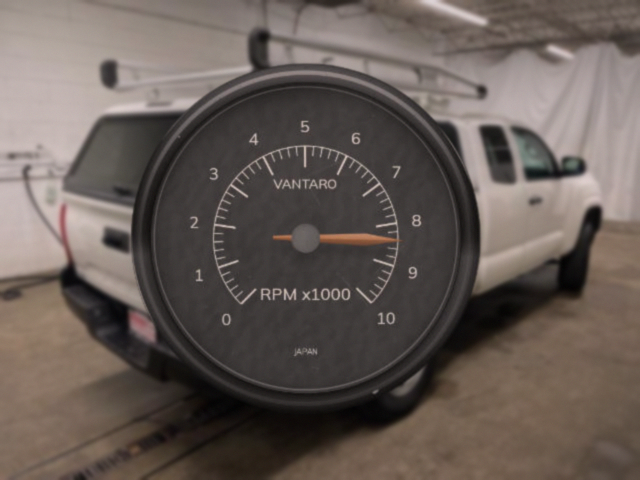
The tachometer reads 8400 rpm
